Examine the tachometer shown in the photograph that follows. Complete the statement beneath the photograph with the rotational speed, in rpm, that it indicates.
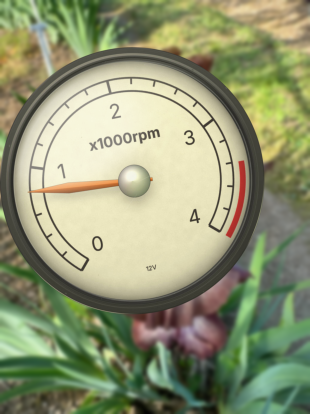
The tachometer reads 800 rpm
